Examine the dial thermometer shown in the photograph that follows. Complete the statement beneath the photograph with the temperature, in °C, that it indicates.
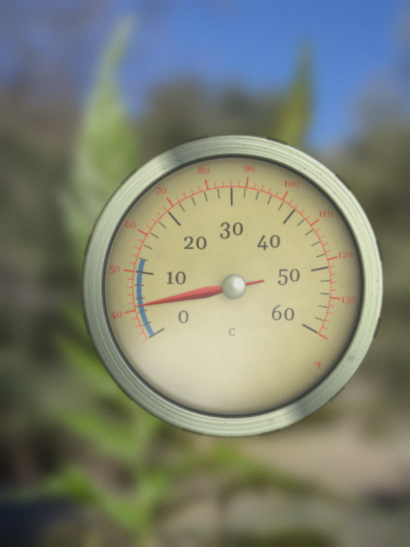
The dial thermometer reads 5 °C
